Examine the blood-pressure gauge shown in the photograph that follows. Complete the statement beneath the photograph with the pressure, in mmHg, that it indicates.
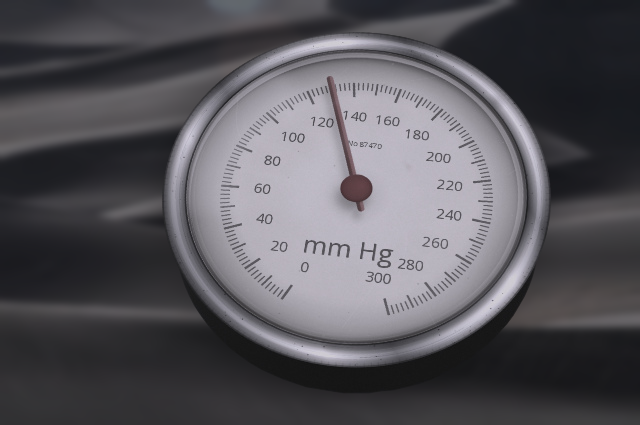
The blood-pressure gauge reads 130 mmHg
